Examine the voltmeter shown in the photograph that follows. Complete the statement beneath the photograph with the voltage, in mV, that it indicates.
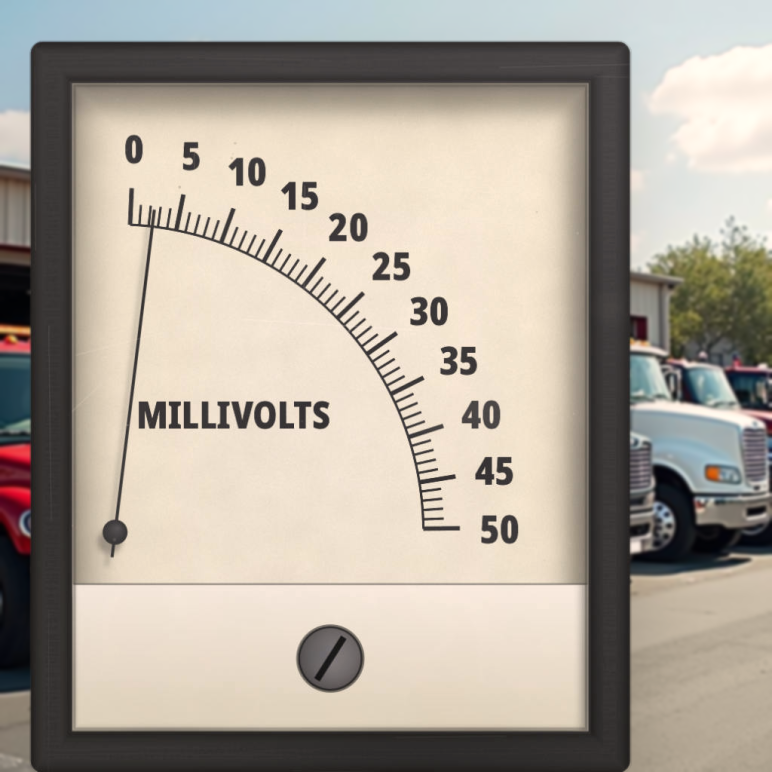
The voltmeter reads 2.5 mV
